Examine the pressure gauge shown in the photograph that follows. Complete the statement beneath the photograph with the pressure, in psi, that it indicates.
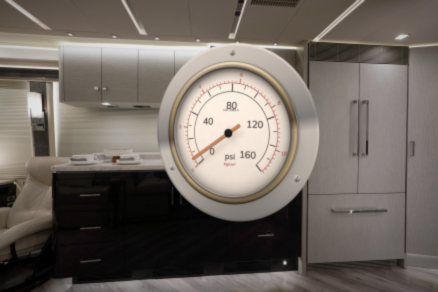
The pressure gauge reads 5 psi
